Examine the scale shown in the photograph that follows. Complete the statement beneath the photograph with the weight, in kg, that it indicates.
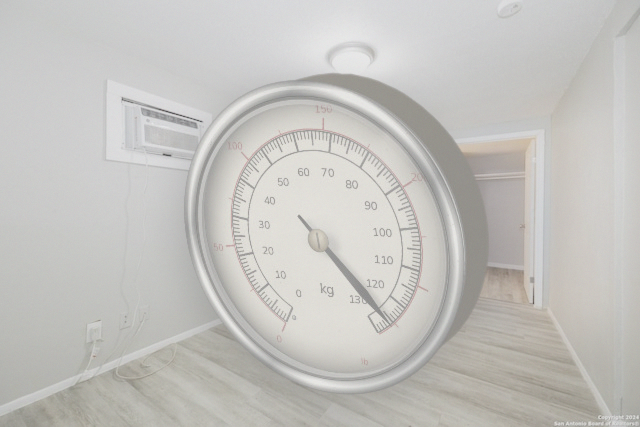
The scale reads 125 kg
